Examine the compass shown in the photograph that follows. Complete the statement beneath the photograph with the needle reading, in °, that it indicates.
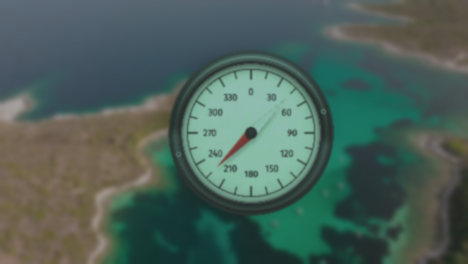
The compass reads 225 °
